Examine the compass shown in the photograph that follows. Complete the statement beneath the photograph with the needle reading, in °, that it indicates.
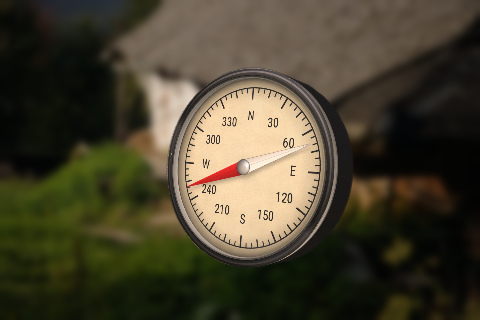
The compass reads 250 °
